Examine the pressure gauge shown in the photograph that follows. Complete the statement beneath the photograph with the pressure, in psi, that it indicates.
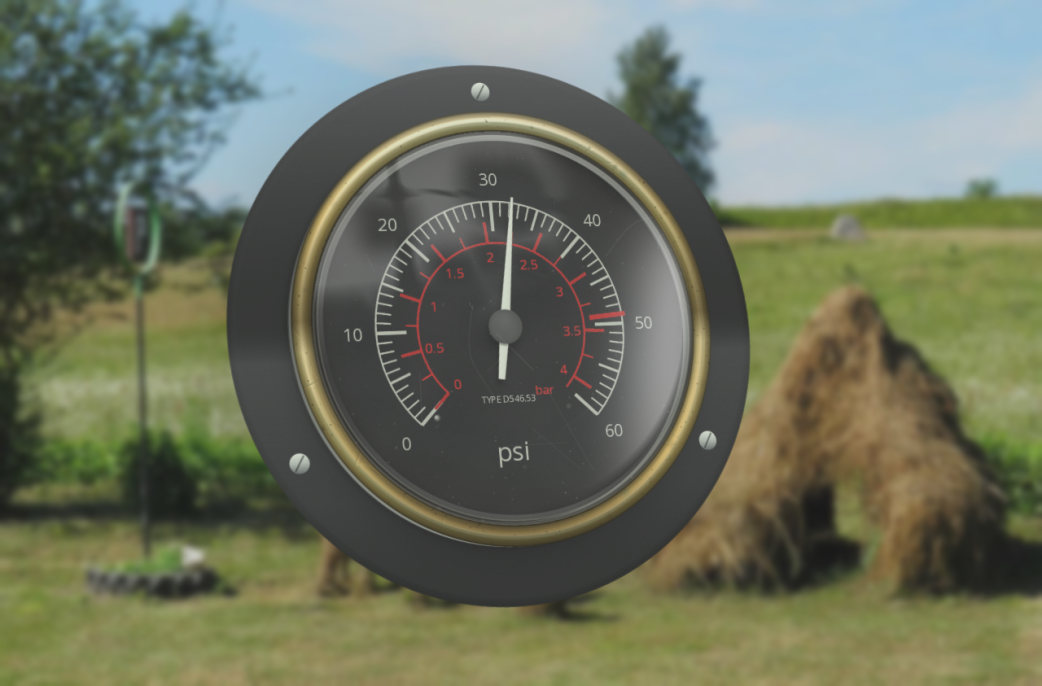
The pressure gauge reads 32 psi
